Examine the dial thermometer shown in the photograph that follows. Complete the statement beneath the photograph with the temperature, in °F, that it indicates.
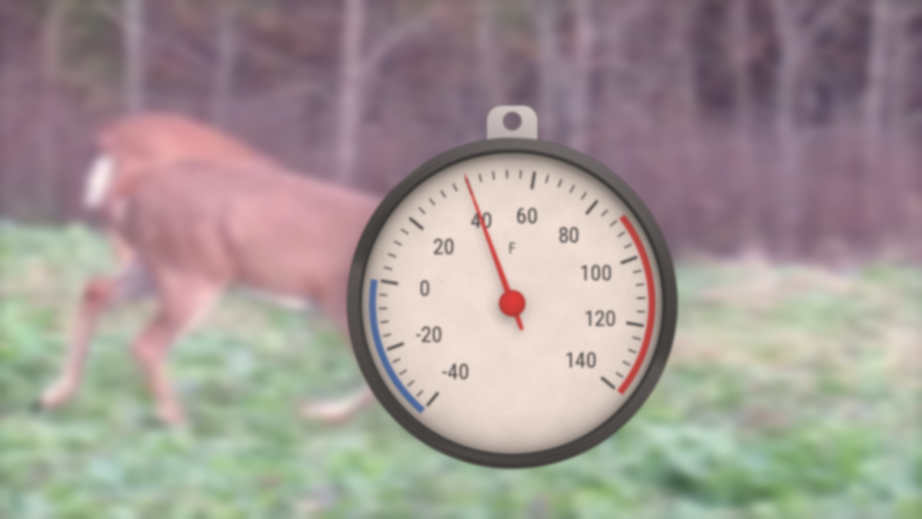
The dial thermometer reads 40 °F
